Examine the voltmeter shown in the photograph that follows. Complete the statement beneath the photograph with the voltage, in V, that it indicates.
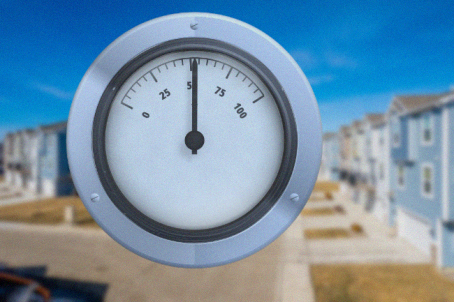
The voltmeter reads 52.5 V
